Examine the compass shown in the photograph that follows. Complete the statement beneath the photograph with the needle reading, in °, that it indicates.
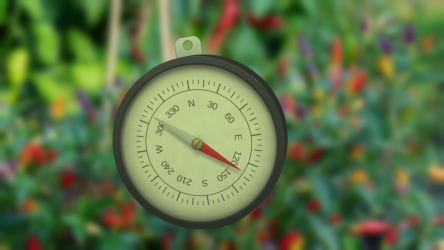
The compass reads 130 °
